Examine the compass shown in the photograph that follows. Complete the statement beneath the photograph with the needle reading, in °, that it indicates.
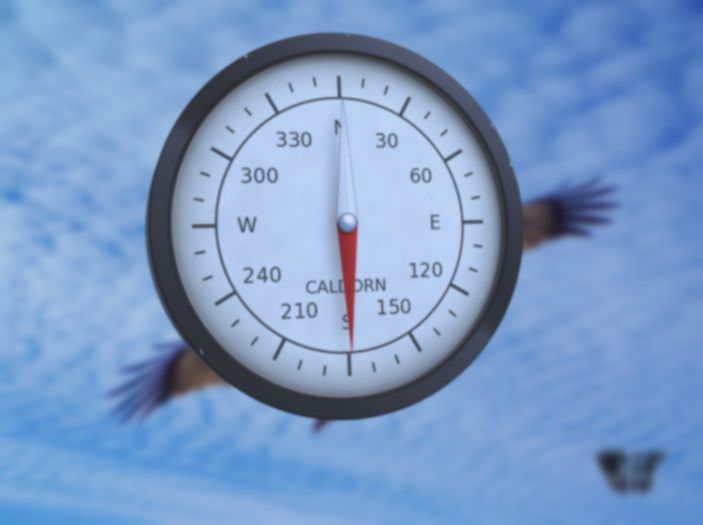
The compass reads 180 °
